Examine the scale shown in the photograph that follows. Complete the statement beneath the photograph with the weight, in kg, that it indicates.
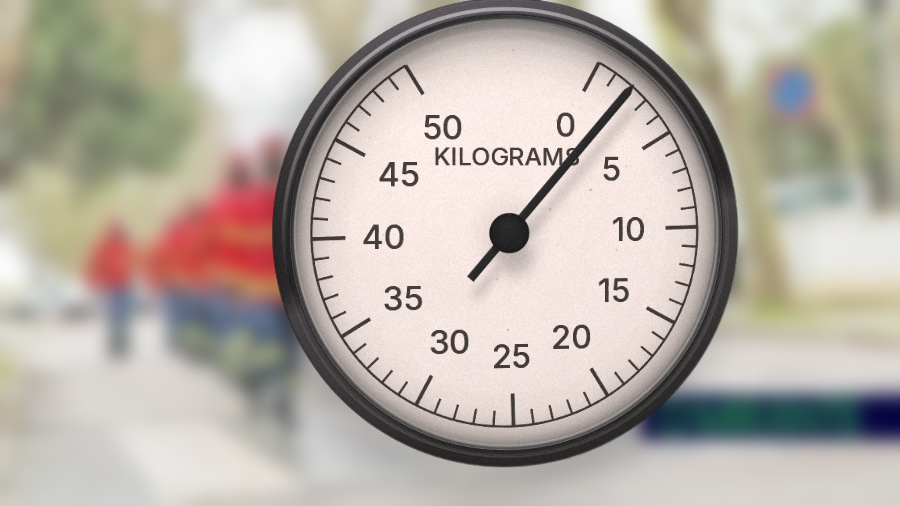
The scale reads 2 kg
